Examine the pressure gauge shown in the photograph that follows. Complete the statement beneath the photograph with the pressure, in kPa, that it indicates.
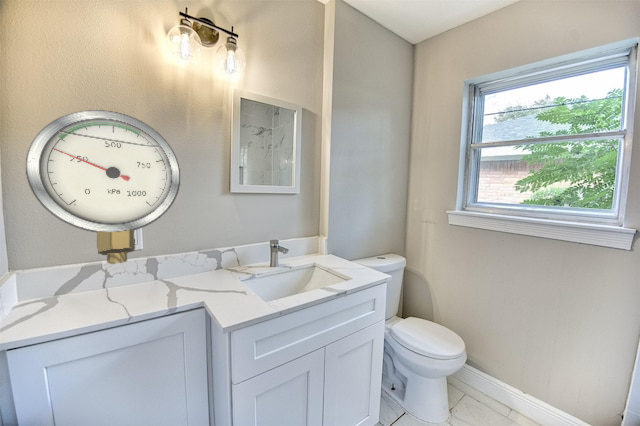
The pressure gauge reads 250 kPa
